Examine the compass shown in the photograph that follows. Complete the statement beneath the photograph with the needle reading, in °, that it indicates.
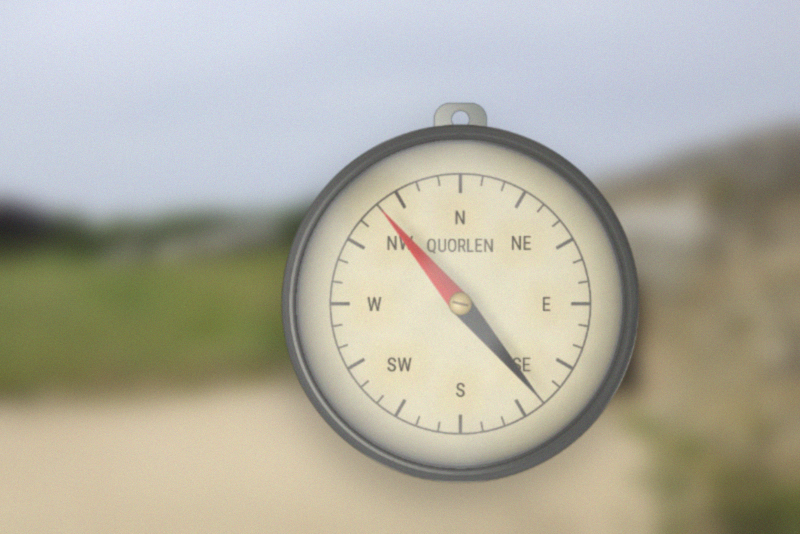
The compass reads 320 °
